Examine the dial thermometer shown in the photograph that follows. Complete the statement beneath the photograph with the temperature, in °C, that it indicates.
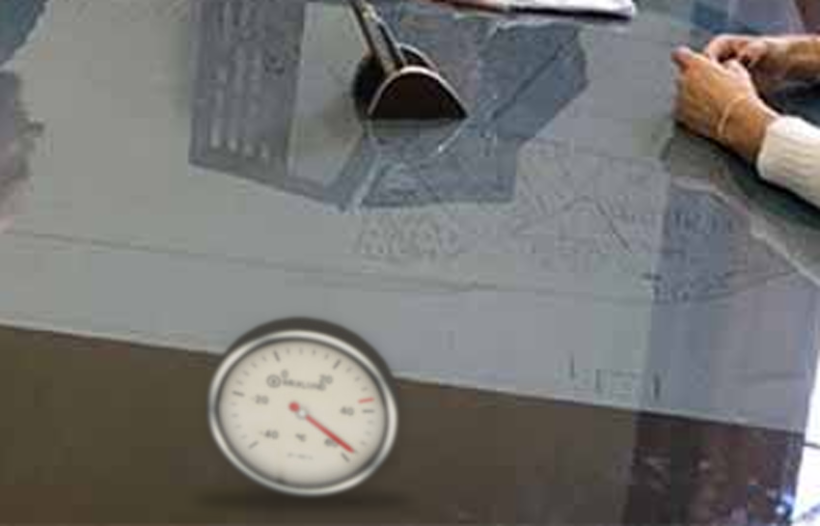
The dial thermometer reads 56 °C
